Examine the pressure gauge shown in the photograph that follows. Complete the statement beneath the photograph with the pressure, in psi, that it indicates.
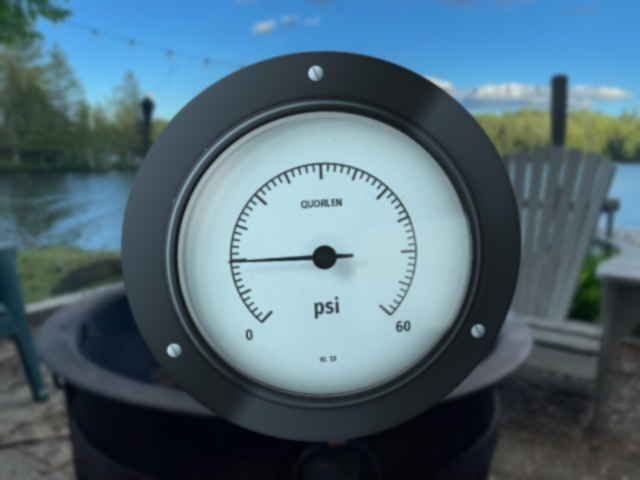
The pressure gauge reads 10 psi
